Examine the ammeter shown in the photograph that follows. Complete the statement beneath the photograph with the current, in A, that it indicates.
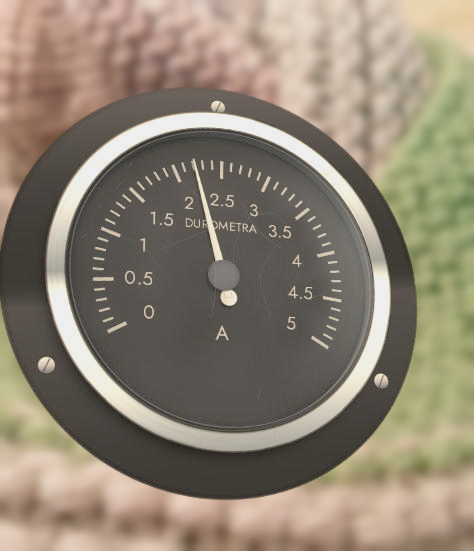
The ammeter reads 2.2 A
